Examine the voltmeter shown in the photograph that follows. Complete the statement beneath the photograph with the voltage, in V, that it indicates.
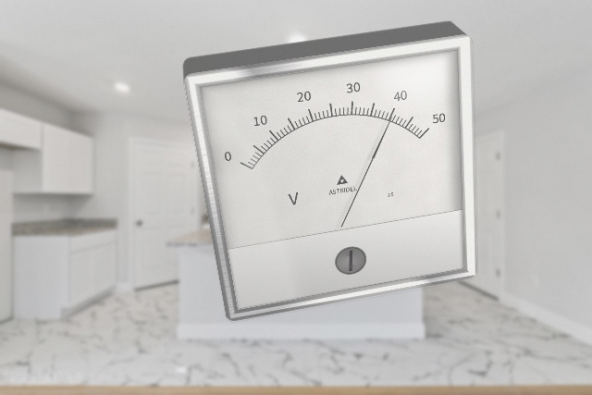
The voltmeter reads 40 V
